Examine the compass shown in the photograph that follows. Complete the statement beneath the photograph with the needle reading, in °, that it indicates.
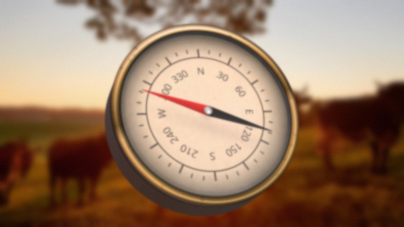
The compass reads 290 °
